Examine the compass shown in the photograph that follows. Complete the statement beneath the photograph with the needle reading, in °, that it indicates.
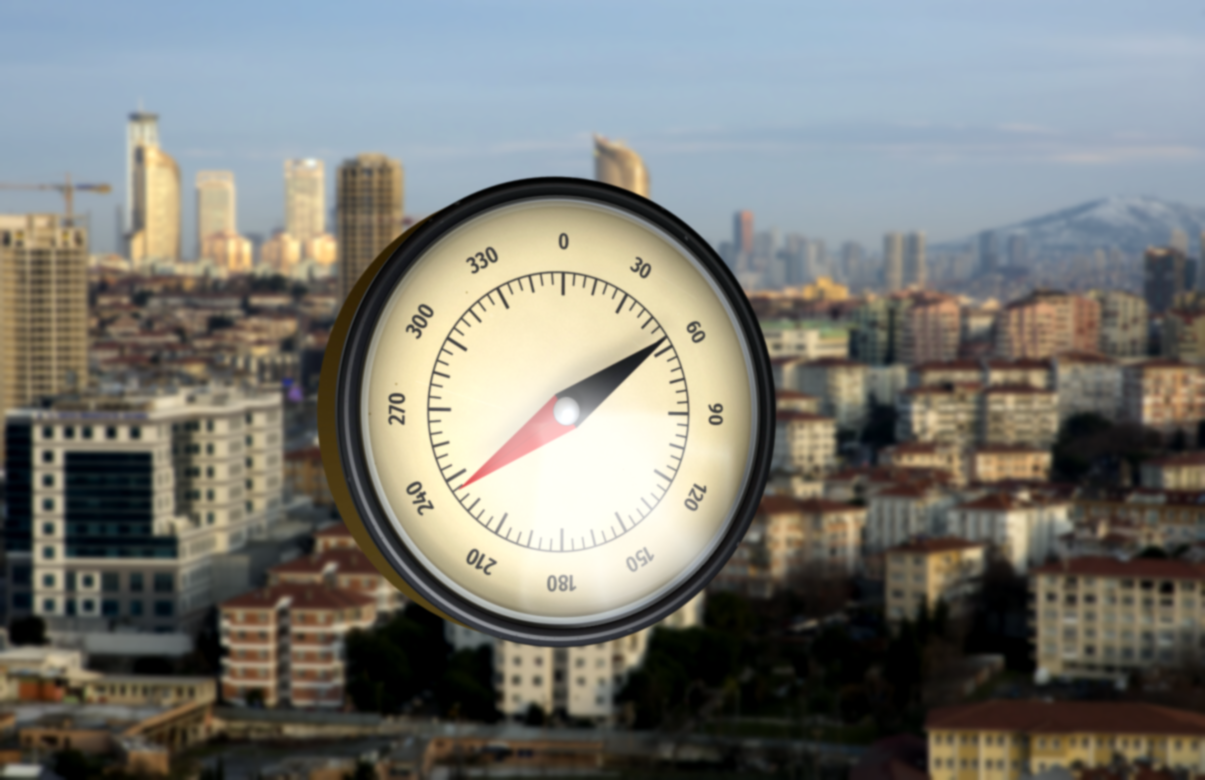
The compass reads 235 °
